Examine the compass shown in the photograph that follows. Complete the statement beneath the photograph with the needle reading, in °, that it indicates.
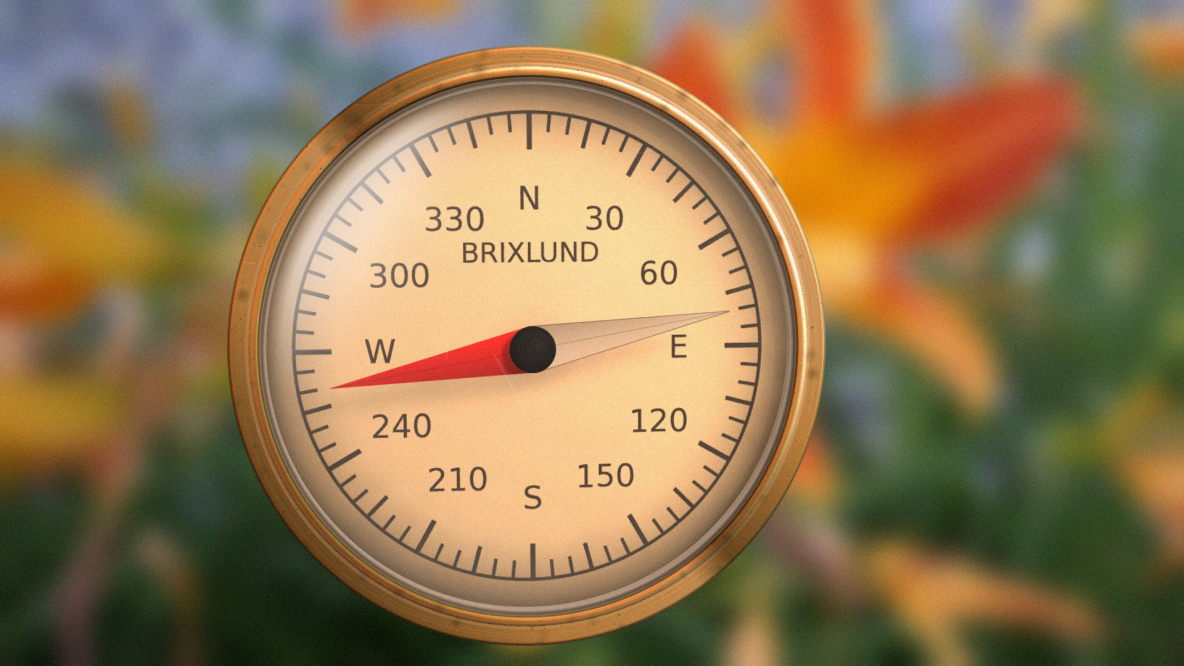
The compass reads 260 °
